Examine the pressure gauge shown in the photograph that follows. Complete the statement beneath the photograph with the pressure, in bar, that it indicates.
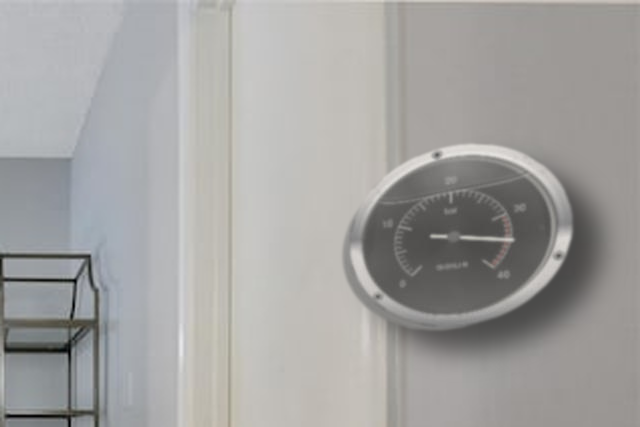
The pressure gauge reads 35 bar
